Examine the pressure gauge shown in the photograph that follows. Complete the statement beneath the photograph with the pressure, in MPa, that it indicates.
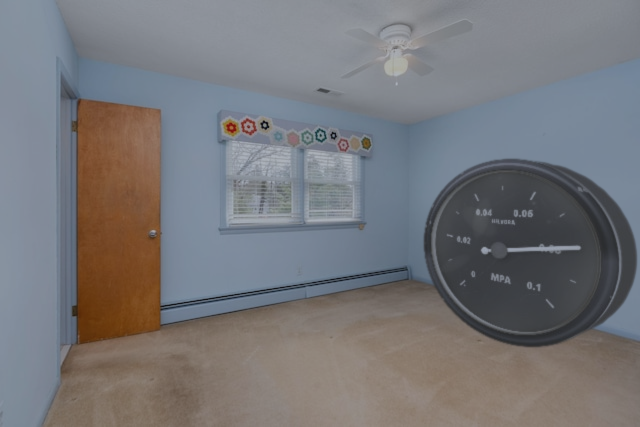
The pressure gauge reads 0.08 MPa
